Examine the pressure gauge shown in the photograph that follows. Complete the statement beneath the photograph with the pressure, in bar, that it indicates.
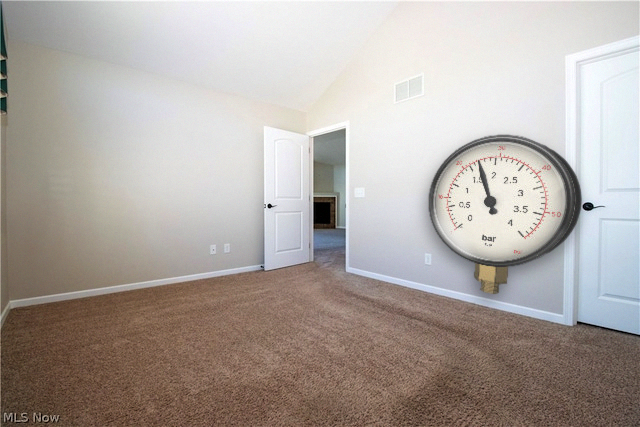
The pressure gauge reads 1.7 bar
